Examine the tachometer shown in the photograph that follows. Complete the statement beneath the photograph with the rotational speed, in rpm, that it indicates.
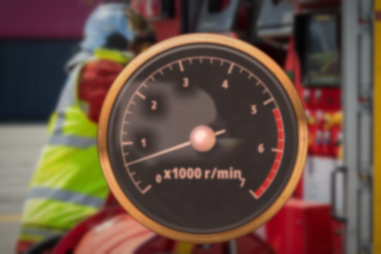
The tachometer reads 600 rpm
